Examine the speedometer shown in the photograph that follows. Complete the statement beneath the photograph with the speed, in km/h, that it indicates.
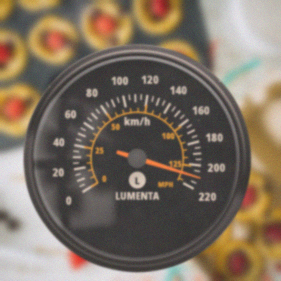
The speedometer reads 210 km/h
